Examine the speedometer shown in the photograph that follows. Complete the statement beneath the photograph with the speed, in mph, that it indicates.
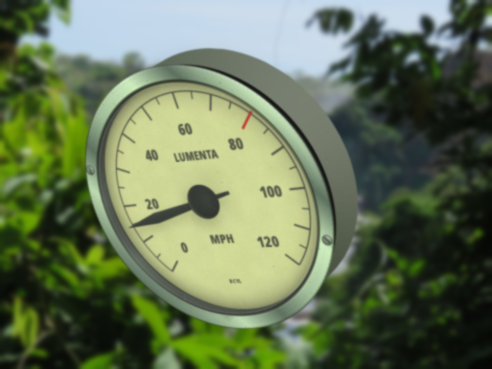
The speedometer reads 15 mph
